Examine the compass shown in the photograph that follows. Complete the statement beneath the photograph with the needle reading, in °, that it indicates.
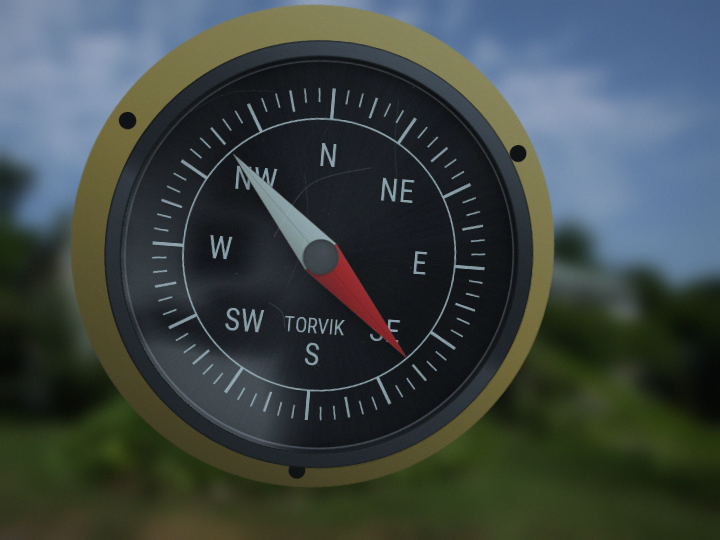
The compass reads 135 °
